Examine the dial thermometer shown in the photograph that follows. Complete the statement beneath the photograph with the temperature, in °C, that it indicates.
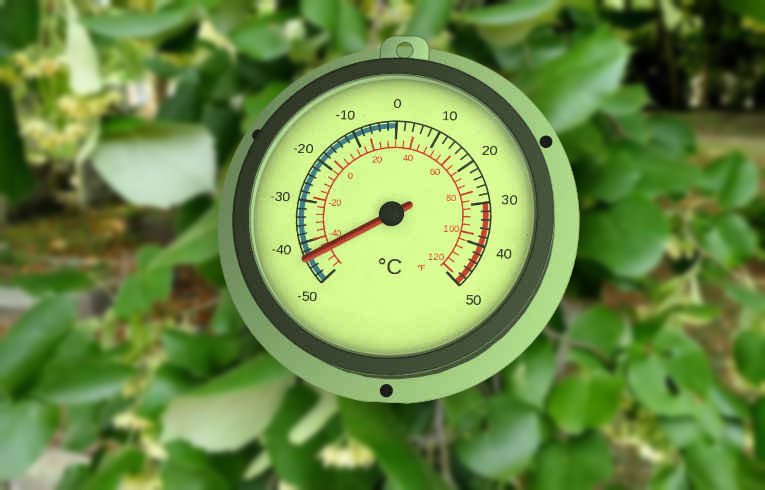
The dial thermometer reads -44 °C
